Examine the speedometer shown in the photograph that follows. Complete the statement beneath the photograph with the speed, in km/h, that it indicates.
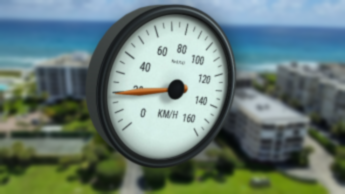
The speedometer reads 20 km/h
